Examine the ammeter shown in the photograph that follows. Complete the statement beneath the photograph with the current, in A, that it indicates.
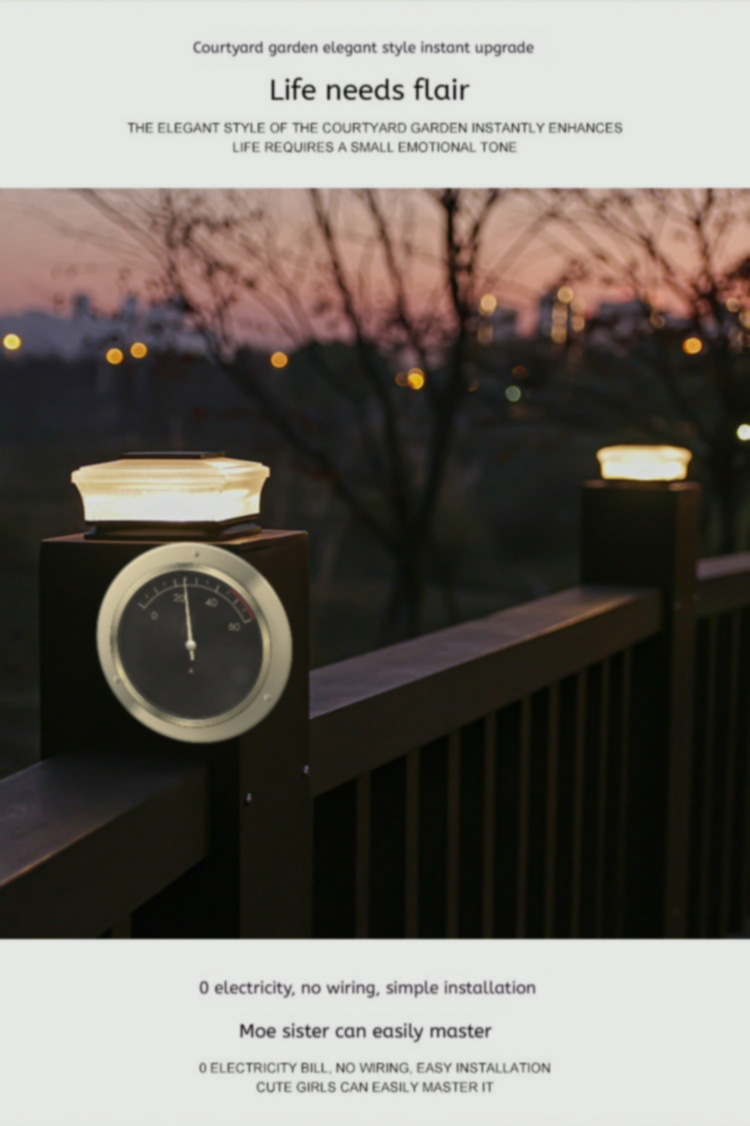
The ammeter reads 25 A
